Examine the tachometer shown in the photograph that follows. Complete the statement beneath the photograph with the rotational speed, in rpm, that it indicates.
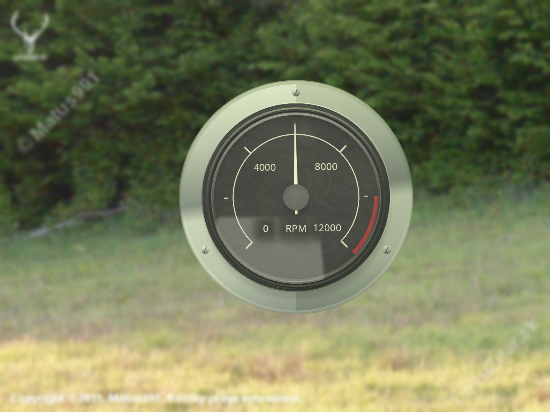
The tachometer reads 6000 rpm
